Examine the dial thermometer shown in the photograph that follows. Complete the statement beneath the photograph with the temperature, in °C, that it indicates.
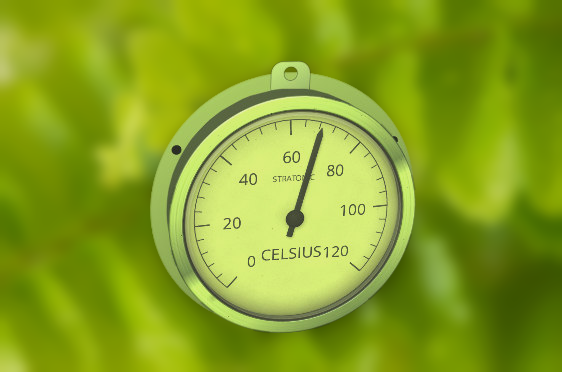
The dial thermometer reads 68 °C
